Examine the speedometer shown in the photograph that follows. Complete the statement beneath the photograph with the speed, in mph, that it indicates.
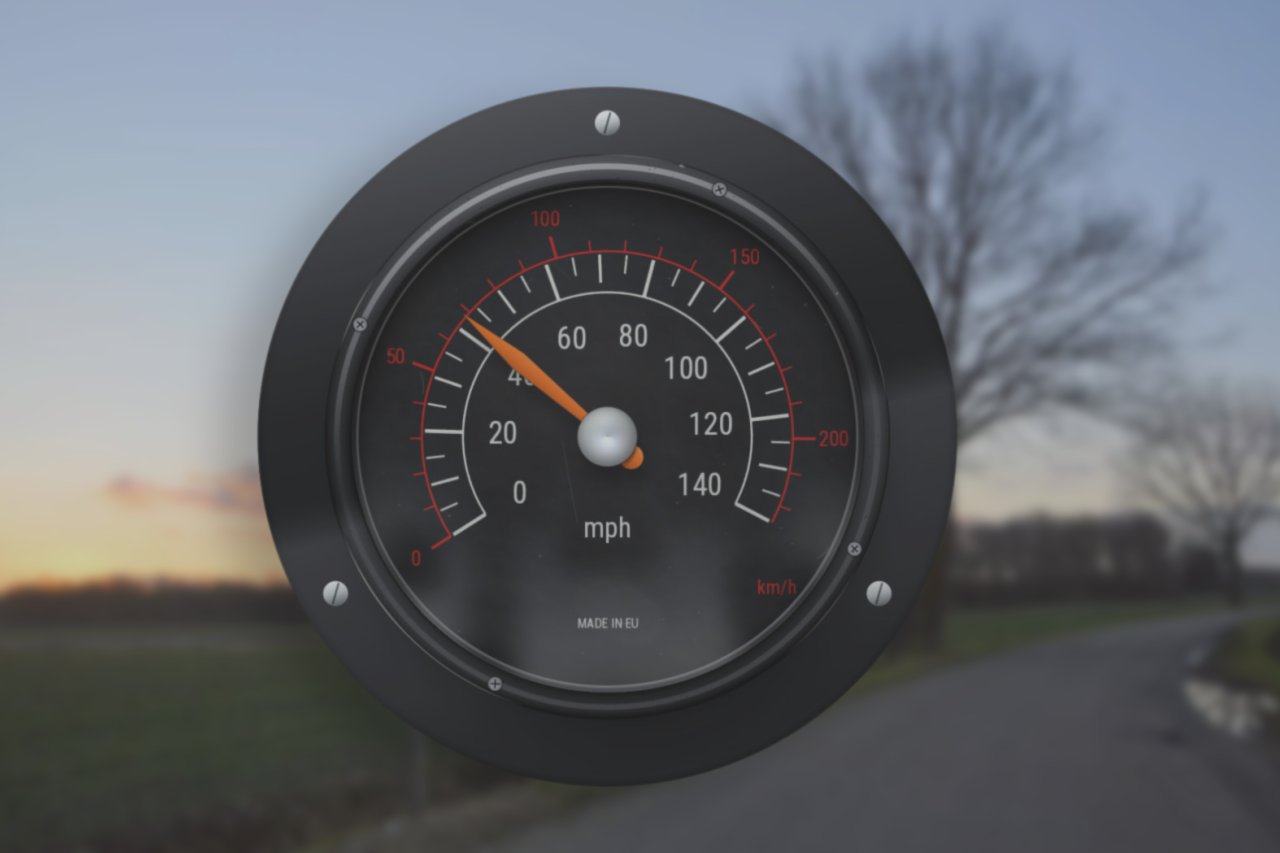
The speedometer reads 42.5 mph
